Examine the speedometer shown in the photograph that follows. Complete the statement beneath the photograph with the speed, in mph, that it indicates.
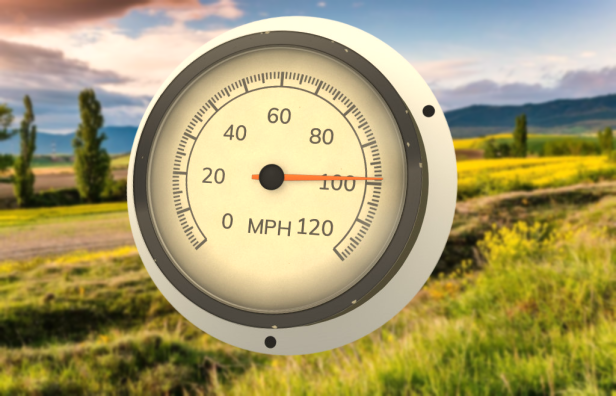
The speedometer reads 99 mph
